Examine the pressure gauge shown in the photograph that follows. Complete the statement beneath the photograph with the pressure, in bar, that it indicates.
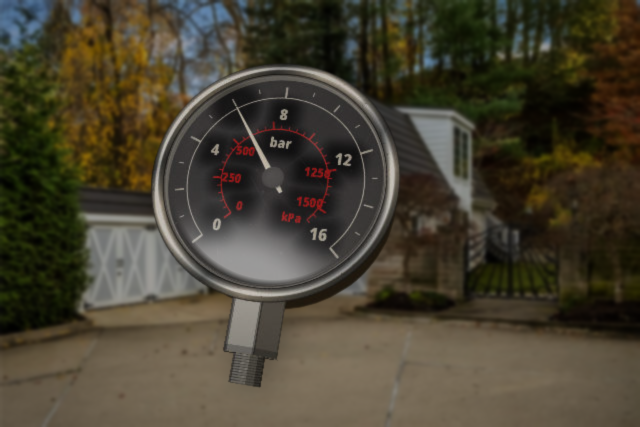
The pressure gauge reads 6 bar
